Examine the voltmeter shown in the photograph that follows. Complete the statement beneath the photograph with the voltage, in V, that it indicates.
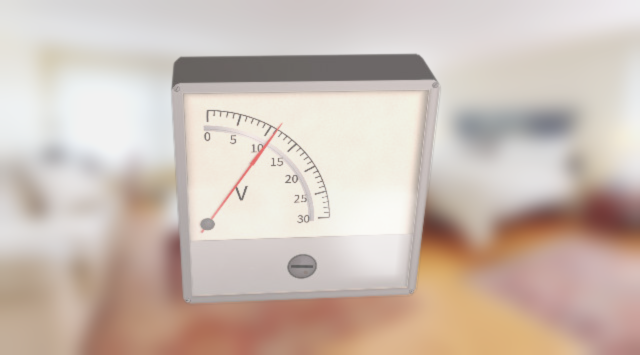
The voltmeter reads 11 V
